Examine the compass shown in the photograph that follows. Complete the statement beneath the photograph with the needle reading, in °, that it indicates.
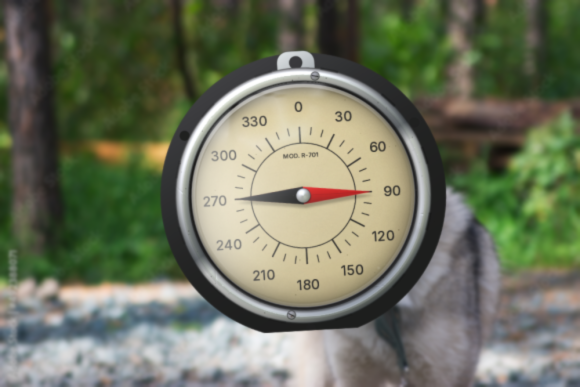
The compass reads 90 °
